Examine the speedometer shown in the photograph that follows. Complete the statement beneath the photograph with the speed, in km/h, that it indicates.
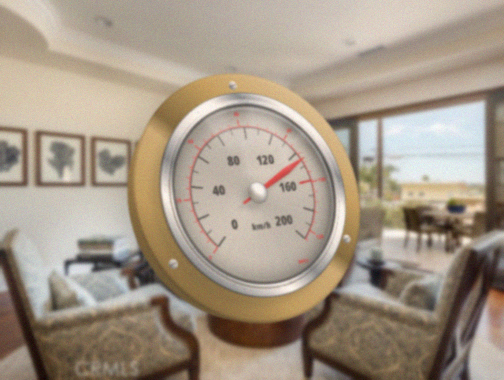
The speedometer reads 145 km/h
